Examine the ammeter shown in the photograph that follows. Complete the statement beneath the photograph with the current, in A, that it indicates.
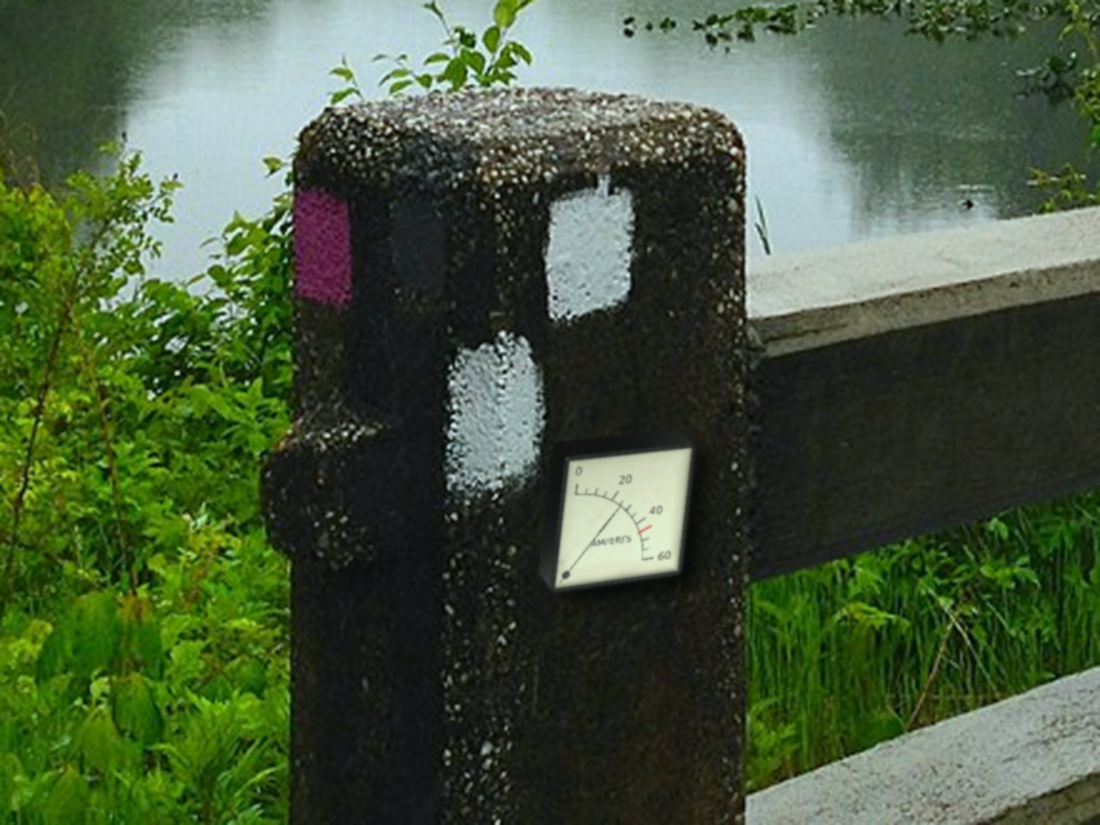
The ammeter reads 25 A
